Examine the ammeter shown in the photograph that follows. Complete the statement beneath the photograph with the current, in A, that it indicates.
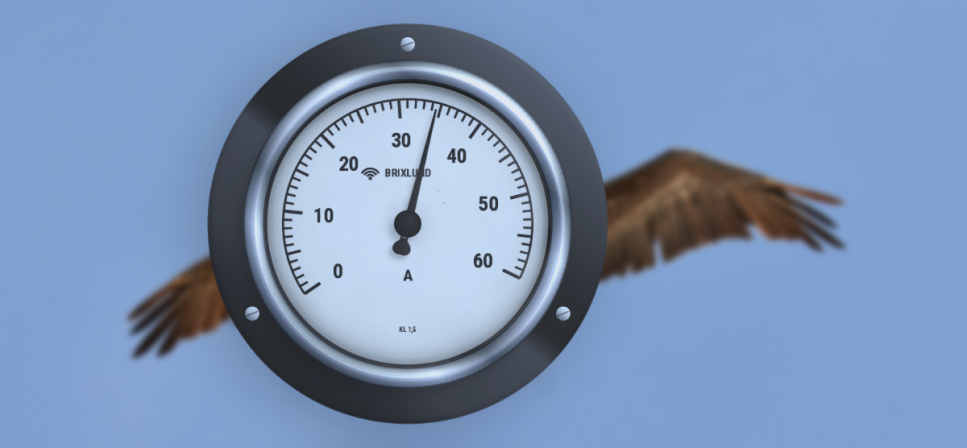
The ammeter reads 34.5 A
